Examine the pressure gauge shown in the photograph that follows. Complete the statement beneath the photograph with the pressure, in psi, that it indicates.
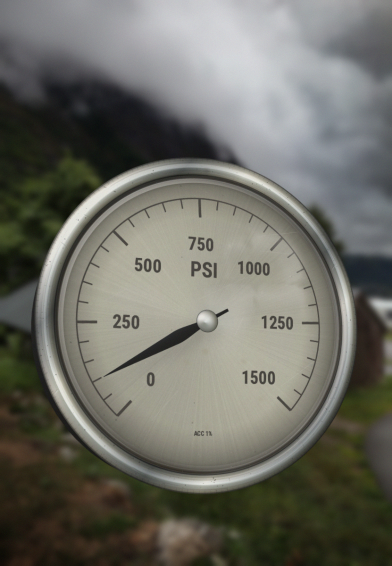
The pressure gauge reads 100 psi
